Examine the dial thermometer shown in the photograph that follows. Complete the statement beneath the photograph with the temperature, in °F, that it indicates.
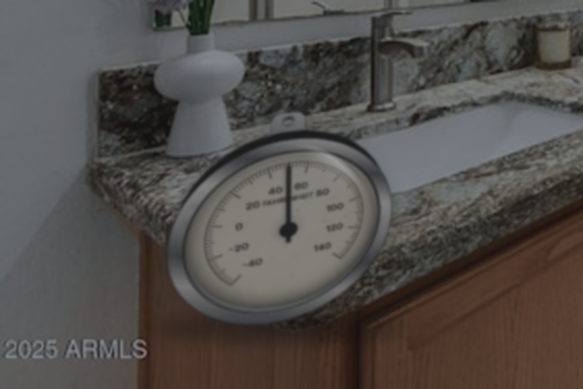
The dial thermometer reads 50 °F
